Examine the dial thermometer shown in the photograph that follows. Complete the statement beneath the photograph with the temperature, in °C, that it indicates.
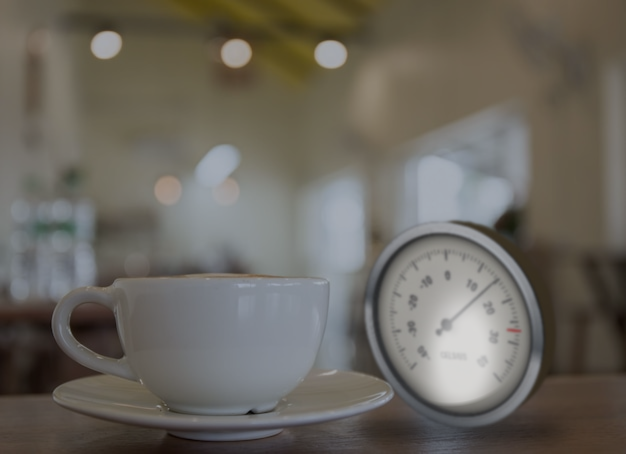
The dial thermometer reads 15 °C
